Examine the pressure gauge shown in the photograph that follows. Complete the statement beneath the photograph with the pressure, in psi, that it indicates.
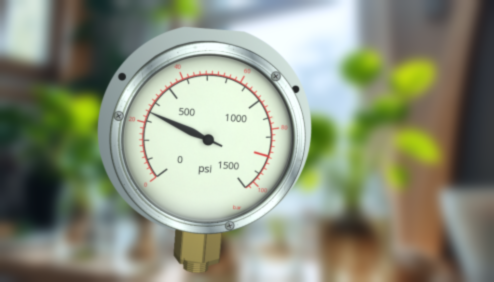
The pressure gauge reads 350 psi
